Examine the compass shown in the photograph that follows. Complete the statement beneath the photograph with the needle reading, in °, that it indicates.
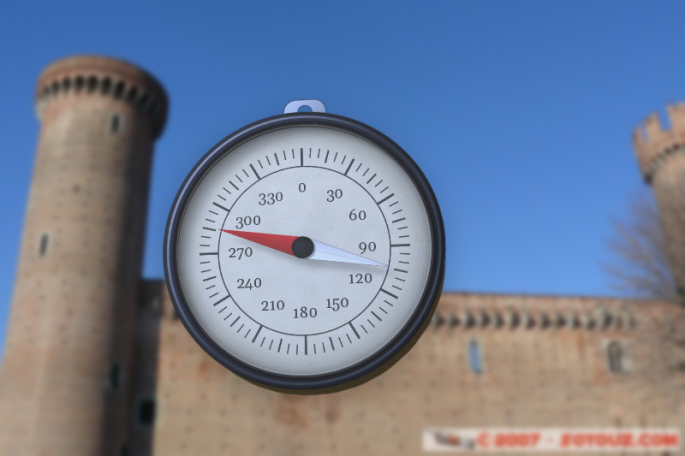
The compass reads 285 °
